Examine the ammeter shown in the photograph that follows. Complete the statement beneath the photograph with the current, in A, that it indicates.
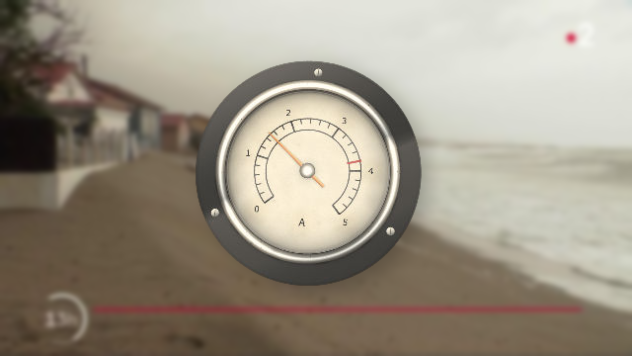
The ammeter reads 1.5 A
